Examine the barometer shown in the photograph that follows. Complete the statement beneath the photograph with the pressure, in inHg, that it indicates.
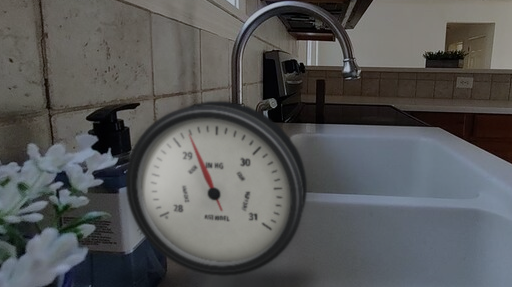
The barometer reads 29.2 inHg
